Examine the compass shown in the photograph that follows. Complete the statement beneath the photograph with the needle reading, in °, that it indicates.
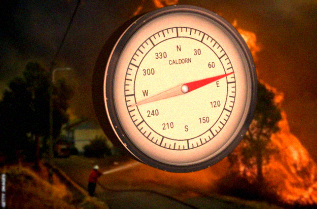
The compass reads 80 °
